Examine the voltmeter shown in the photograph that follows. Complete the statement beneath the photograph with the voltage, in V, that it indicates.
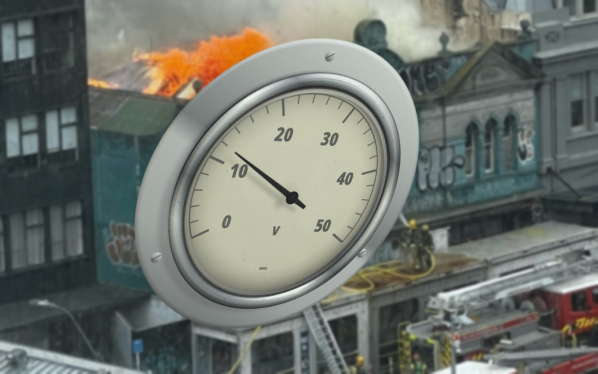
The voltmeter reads 12 V
